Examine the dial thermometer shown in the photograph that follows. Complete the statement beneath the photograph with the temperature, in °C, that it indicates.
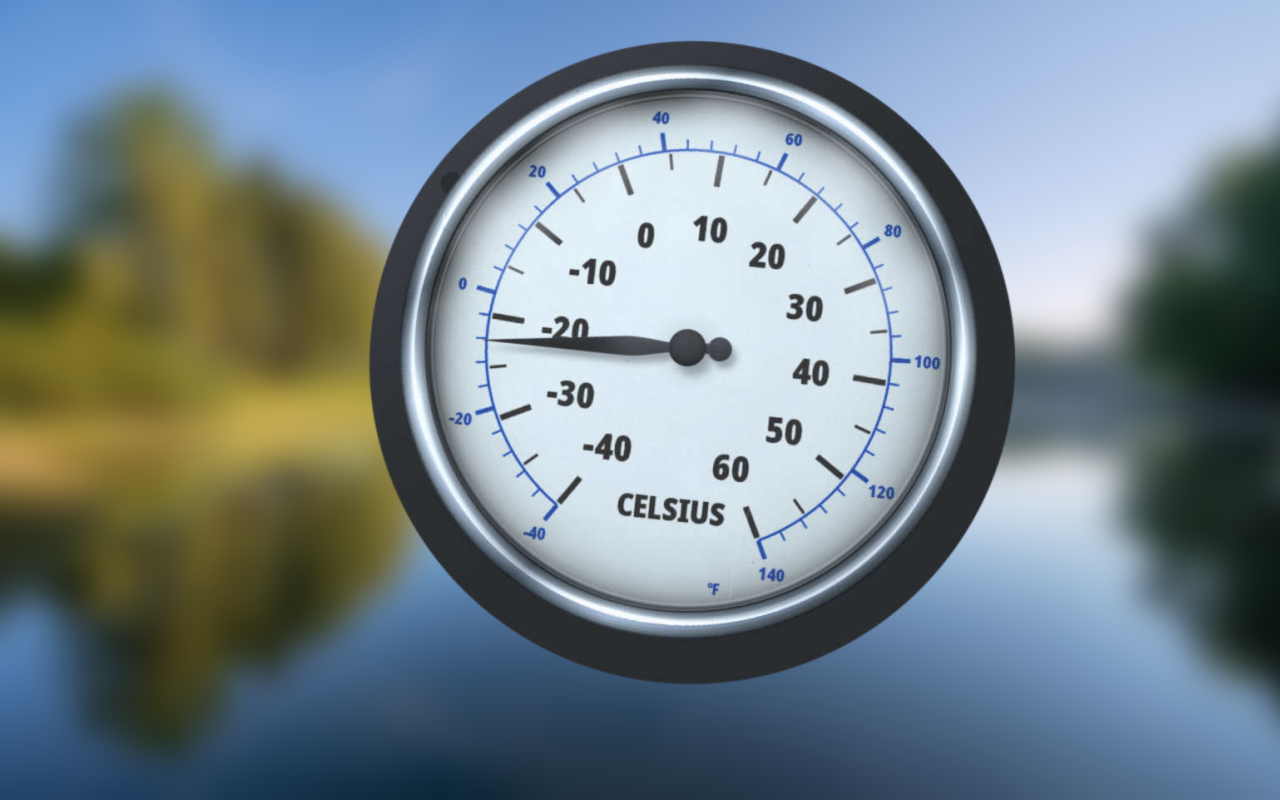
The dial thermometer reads -22.5 °C
